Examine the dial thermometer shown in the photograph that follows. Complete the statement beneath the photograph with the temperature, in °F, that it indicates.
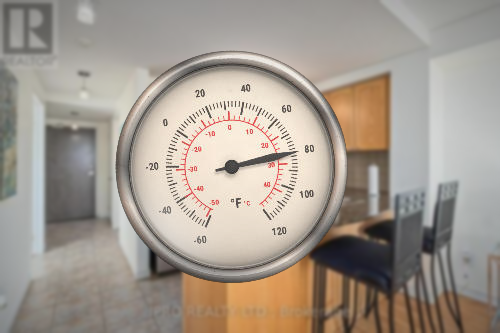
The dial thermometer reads 80 °F
